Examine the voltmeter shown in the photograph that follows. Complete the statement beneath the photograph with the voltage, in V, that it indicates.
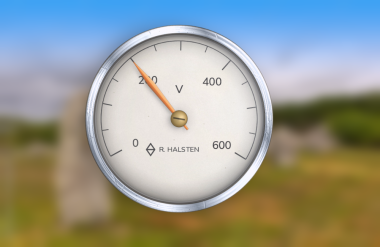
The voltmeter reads 200 V
